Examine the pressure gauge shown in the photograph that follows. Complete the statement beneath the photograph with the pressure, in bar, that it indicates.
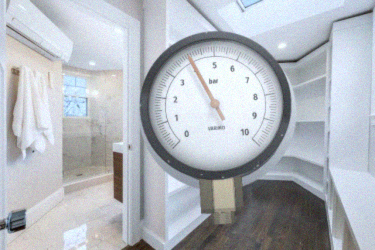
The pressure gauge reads 4 bar
